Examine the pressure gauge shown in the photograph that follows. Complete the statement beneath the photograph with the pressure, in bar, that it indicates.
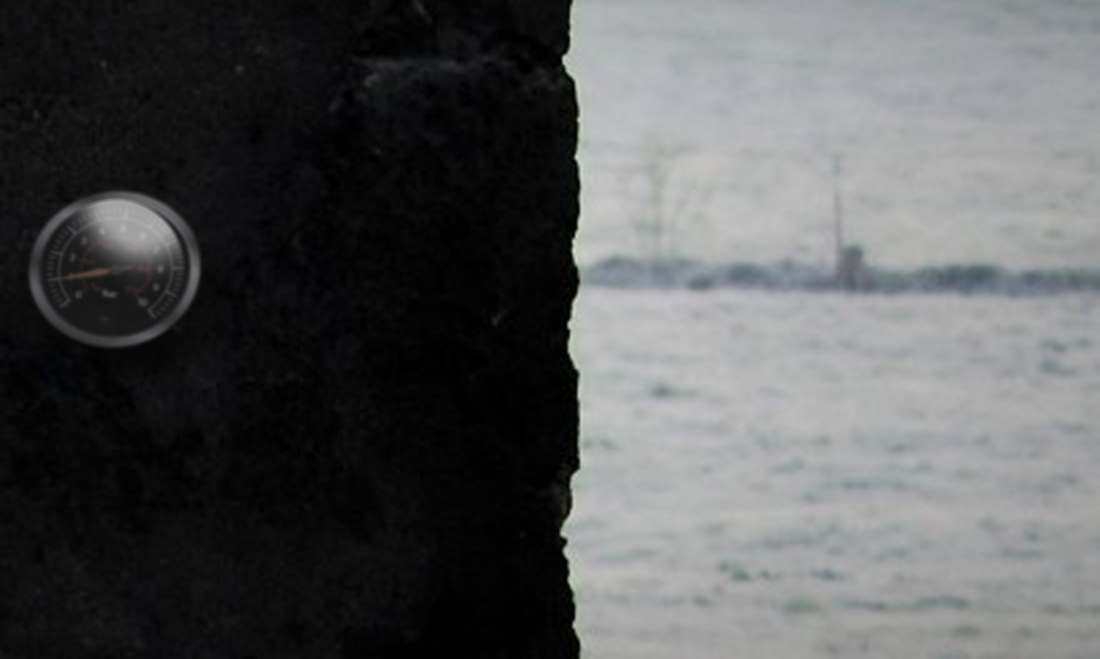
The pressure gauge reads 1 bar
